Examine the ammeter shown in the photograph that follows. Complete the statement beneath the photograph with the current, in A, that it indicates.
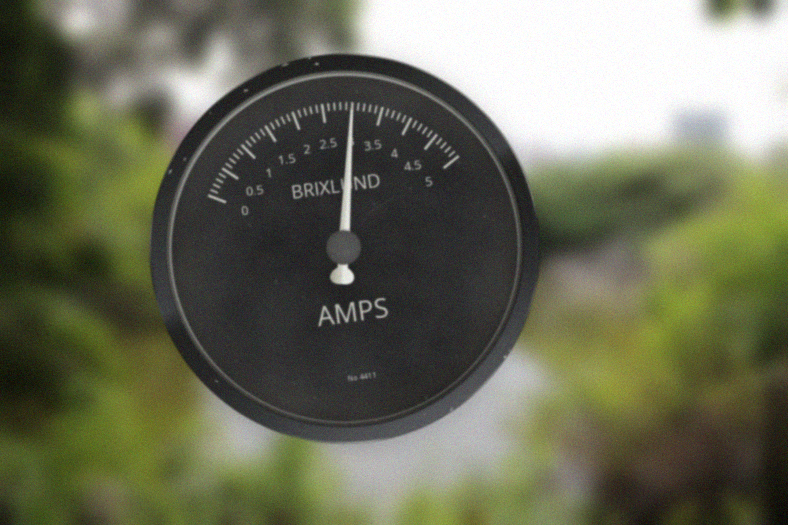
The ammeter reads 3 A
